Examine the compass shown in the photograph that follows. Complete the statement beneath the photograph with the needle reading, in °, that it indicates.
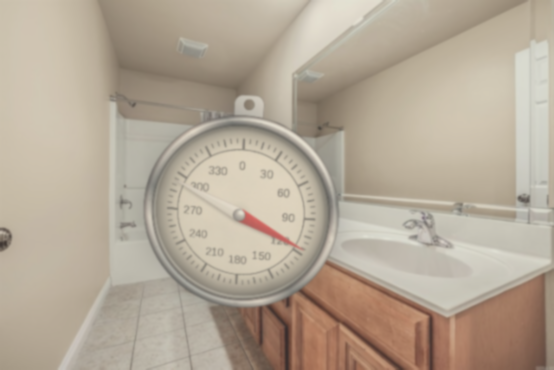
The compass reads 115 °
